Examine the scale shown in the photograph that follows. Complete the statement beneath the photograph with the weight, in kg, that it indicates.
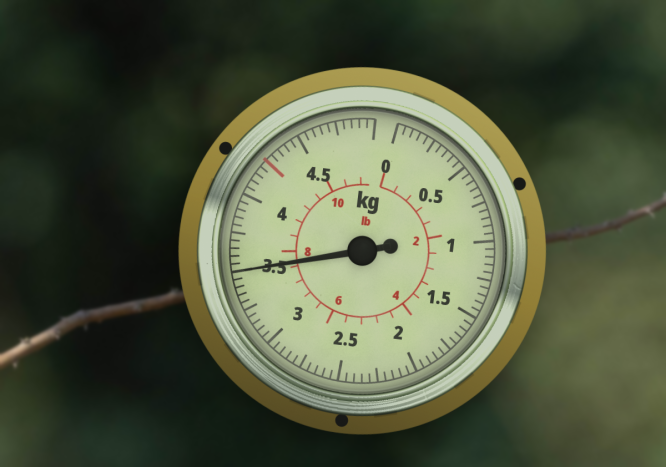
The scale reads 3.5 kg
